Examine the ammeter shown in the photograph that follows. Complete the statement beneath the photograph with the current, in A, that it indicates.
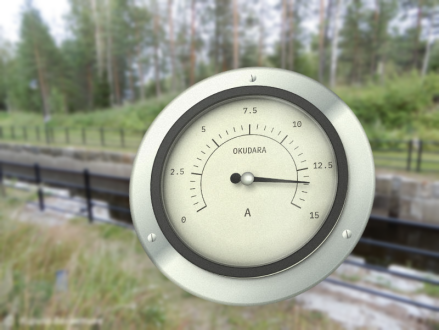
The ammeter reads 13.5 A
